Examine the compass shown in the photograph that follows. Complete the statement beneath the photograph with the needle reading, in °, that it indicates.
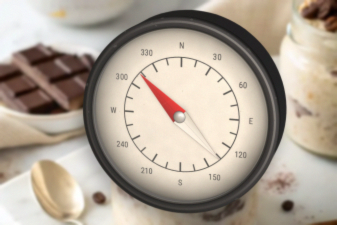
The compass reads 315 °
